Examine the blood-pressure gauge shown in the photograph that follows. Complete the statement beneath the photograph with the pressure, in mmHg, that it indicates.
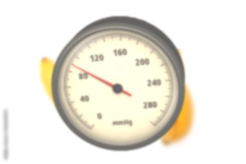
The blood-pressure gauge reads 90 mmHg
